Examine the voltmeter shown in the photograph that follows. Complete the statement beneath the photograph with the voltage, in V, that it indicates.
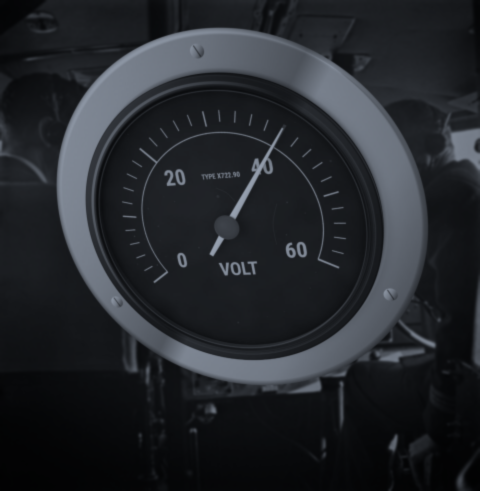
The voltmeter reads 40 V
